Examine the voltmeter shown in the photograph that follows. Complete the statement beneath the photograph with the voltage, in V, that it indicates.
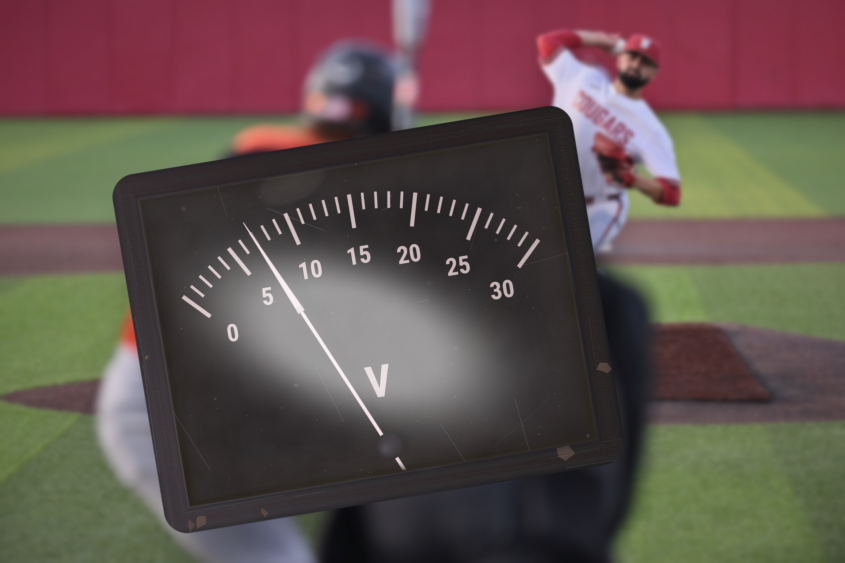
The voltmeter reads 7 V
